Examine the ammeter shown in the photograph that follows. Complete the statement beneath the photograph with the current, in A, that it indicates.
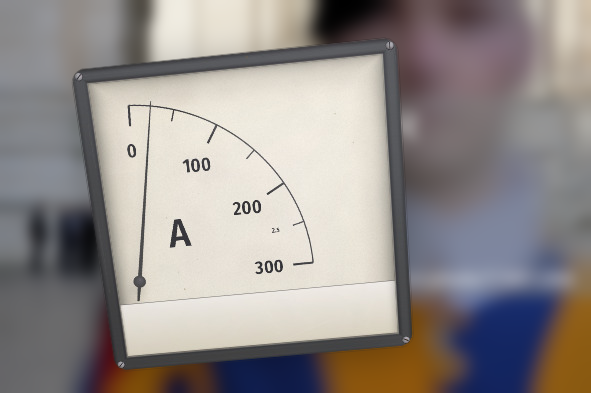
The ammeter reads 25 A
